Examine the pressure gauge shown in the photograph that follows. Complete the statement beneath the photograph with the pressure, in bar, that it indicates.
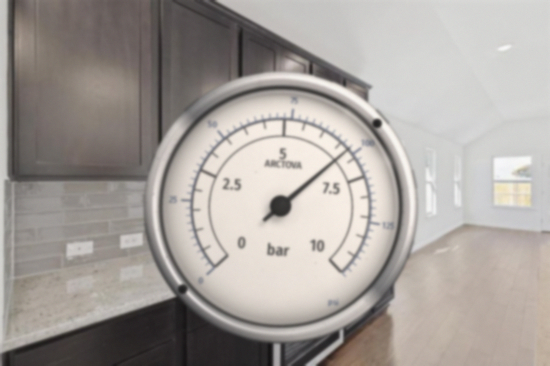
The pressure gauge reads 6.75 bar
